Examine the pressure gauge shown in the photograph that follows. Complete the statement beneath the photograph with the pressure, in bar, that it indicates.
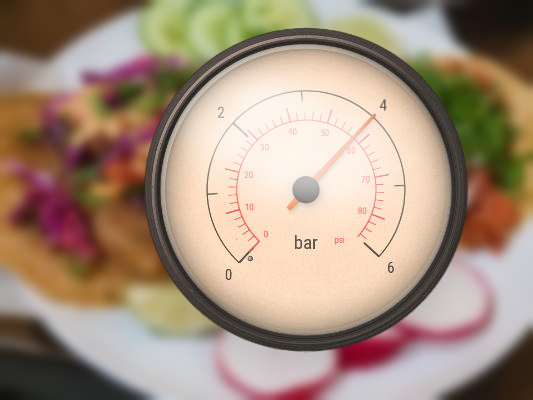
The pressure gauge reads 4 bar
